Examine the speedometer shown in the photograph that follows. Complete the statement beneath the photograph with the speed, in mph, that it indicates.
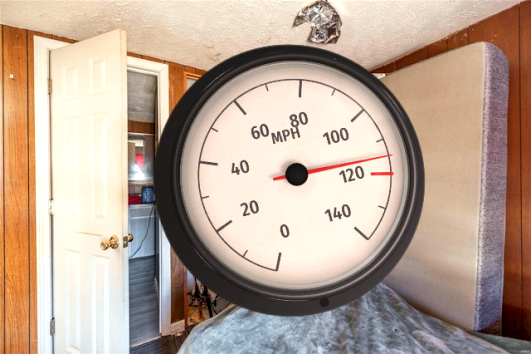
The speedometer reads 115 mph
